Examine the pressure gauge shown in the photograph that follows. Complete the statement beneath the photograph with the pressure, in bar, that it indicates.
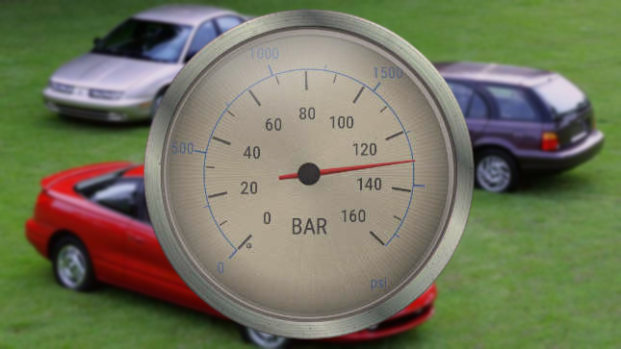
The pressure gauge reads 130 bar
